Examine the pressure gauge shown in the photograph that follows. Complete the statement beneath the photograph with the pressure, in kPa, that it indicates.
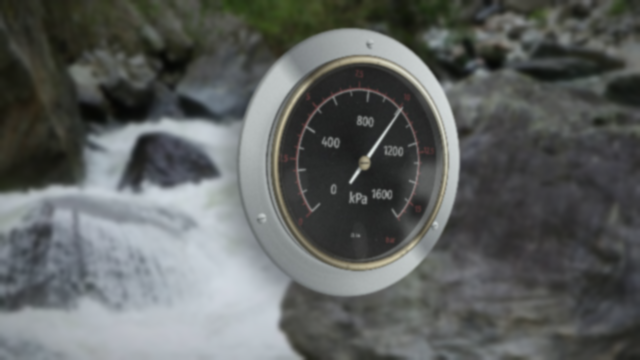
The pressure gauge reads 1000 kPa
